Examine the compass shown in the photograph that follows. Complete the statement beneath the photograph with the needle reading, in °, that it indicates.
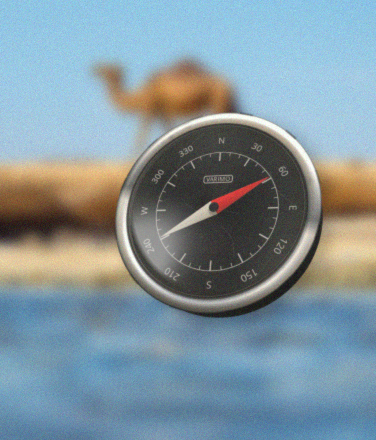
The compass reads 60 °
